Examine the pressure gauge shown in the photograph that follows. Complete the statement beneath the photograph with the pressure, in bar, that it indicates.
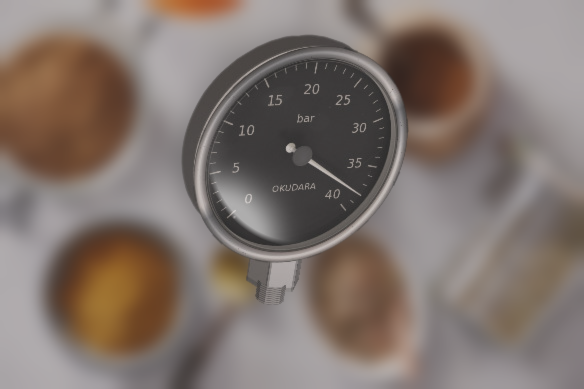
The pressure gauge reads 38 bar
